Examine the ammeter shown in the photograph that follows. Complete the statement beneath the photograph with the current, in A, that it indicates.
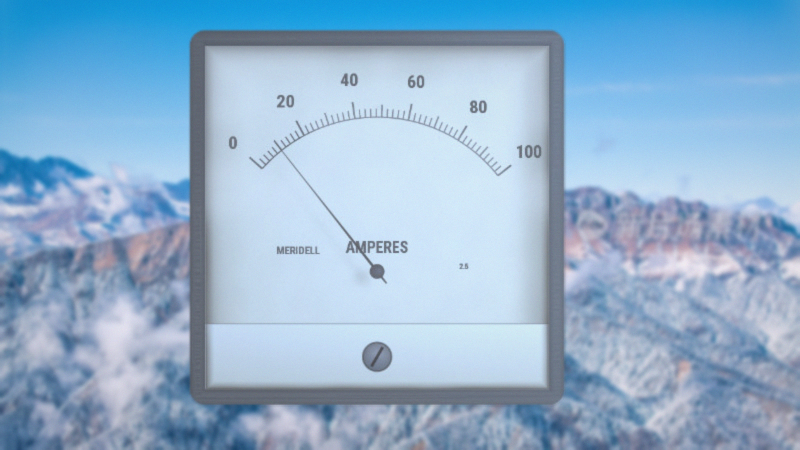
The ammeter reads 10 A
